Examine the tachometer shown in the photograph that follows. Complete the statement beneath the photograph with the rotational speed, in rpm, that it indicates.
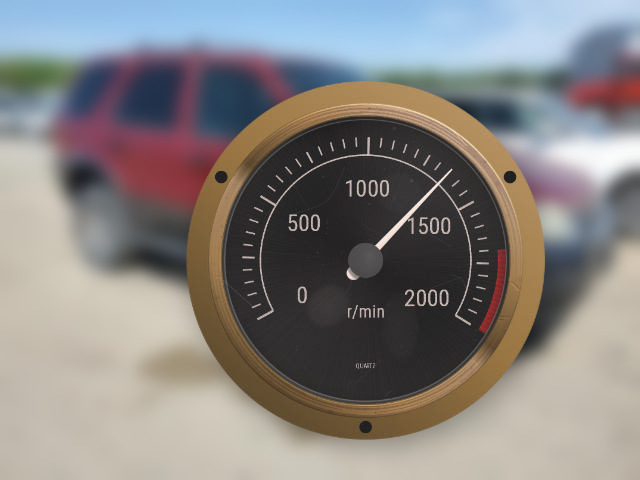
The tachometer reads 1350 rpm
